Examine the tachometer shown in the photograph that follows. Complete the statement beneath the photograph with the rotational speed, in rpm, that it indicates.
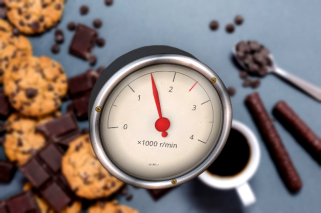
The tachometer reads 1500 rpm
